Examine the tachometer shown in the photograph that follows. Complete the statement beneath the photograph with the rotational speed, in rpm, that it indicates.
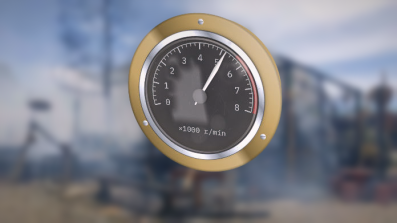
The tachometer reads 5200 rpm
